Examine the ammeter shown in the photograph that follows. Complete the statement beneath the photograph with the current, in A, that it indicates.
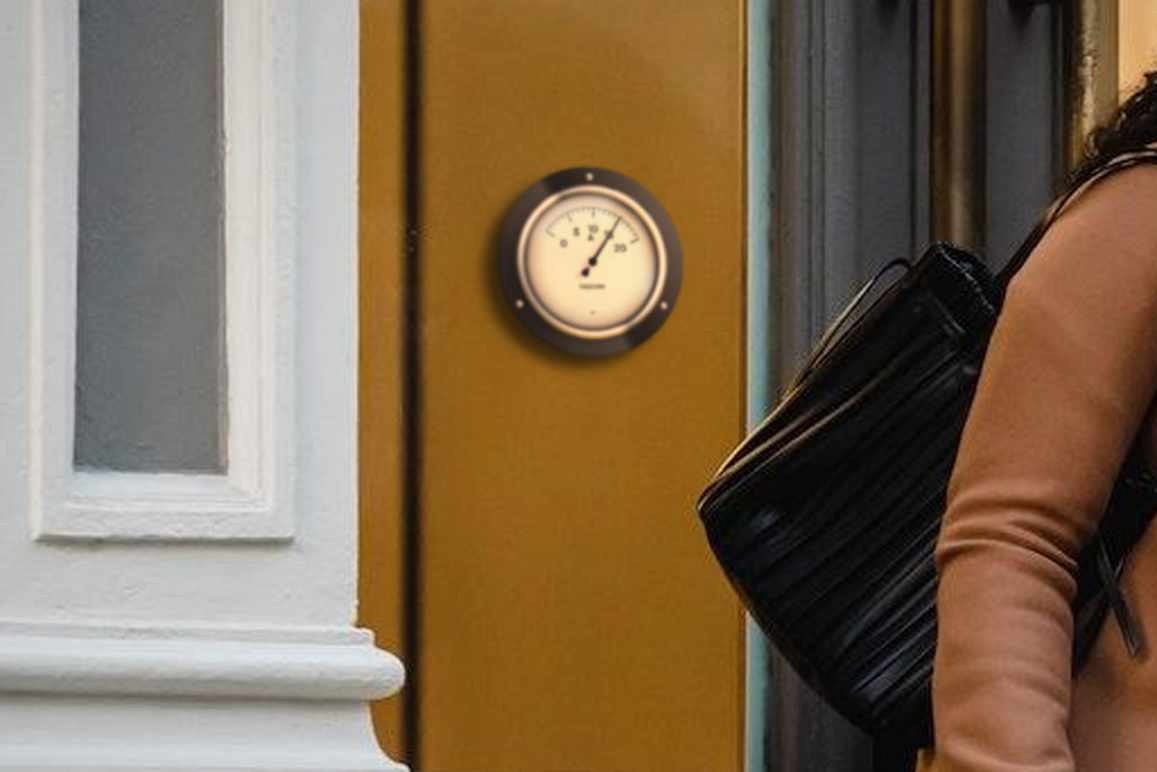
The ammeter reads 15 A
